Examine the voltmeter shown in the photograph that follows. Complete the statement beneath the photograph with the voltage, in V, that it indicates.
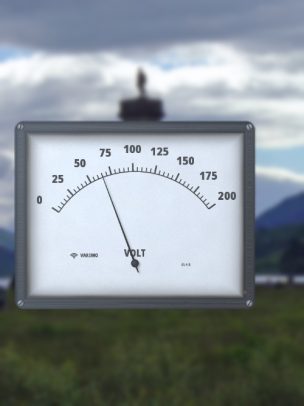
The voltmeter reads 65 V
